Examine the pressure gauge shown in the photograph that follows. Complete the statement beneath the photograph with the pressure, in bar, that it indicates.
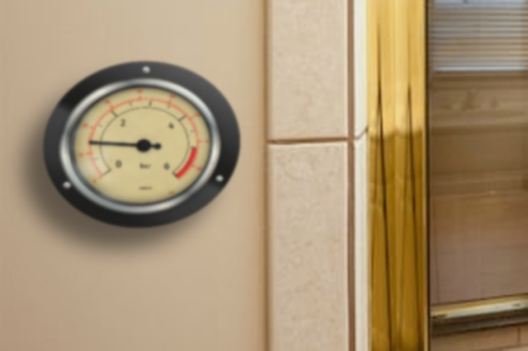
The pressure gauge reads 1 bar
